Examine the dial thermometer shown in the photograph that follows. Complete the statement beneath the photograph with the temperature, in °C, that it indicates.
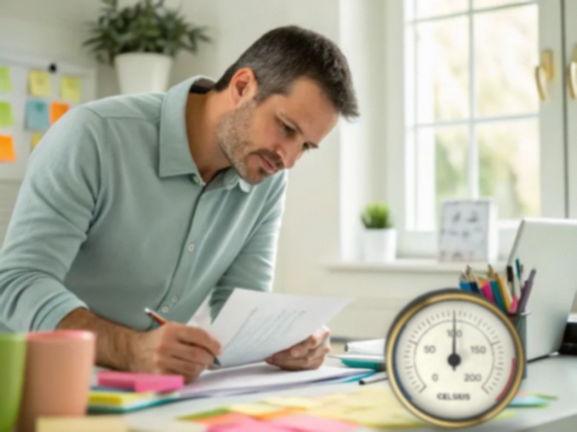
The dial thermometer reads 100 °C
